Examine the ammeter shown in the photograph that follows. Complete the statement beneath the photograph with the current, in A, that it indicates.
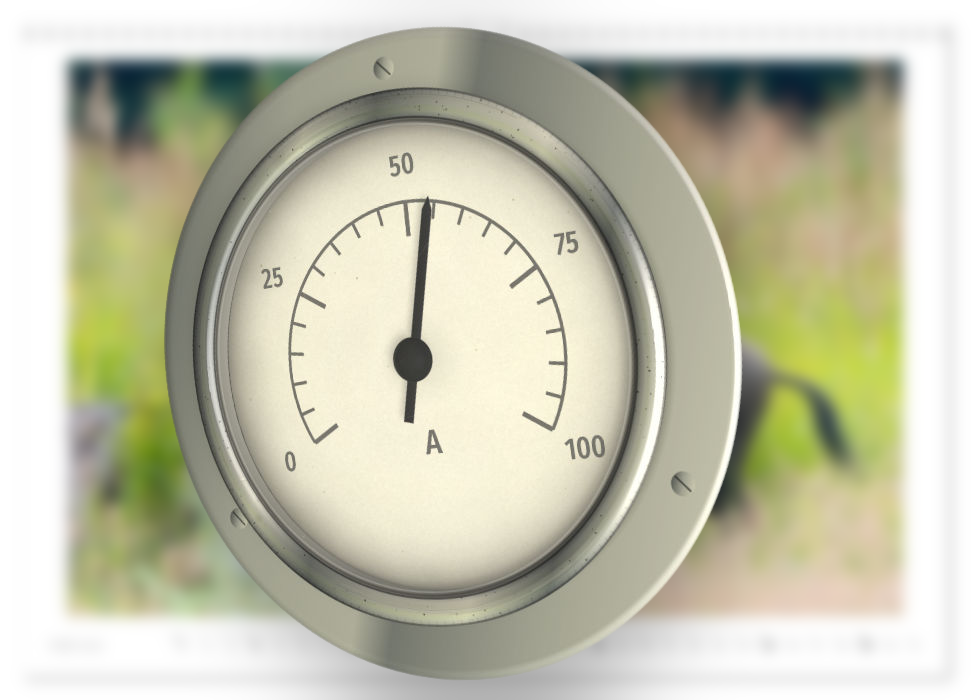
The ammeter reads 55 A
